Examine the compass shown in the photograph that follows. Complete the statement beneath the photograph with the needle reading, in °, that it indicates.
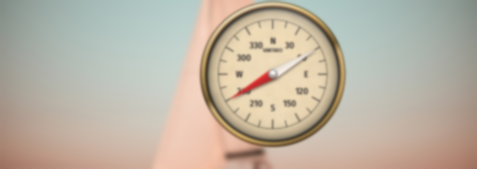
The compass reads 240 °
